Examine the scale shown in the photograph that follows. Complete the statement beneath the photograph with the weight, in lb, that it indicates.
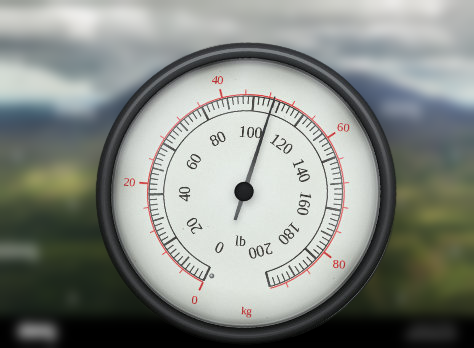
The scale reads 108 lb
